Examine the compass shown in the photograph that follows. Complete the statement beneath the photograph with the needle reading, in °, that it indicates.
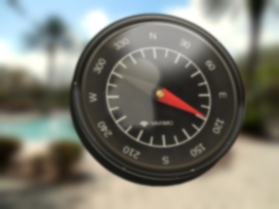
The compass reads 120 °
